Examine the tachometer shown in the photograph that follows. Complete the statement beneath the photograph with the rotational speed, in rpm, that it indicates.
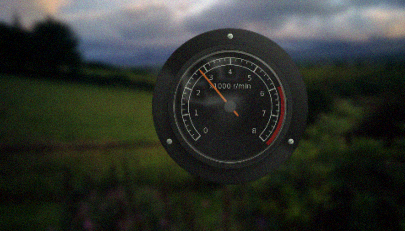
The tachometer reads 2800 rpm
